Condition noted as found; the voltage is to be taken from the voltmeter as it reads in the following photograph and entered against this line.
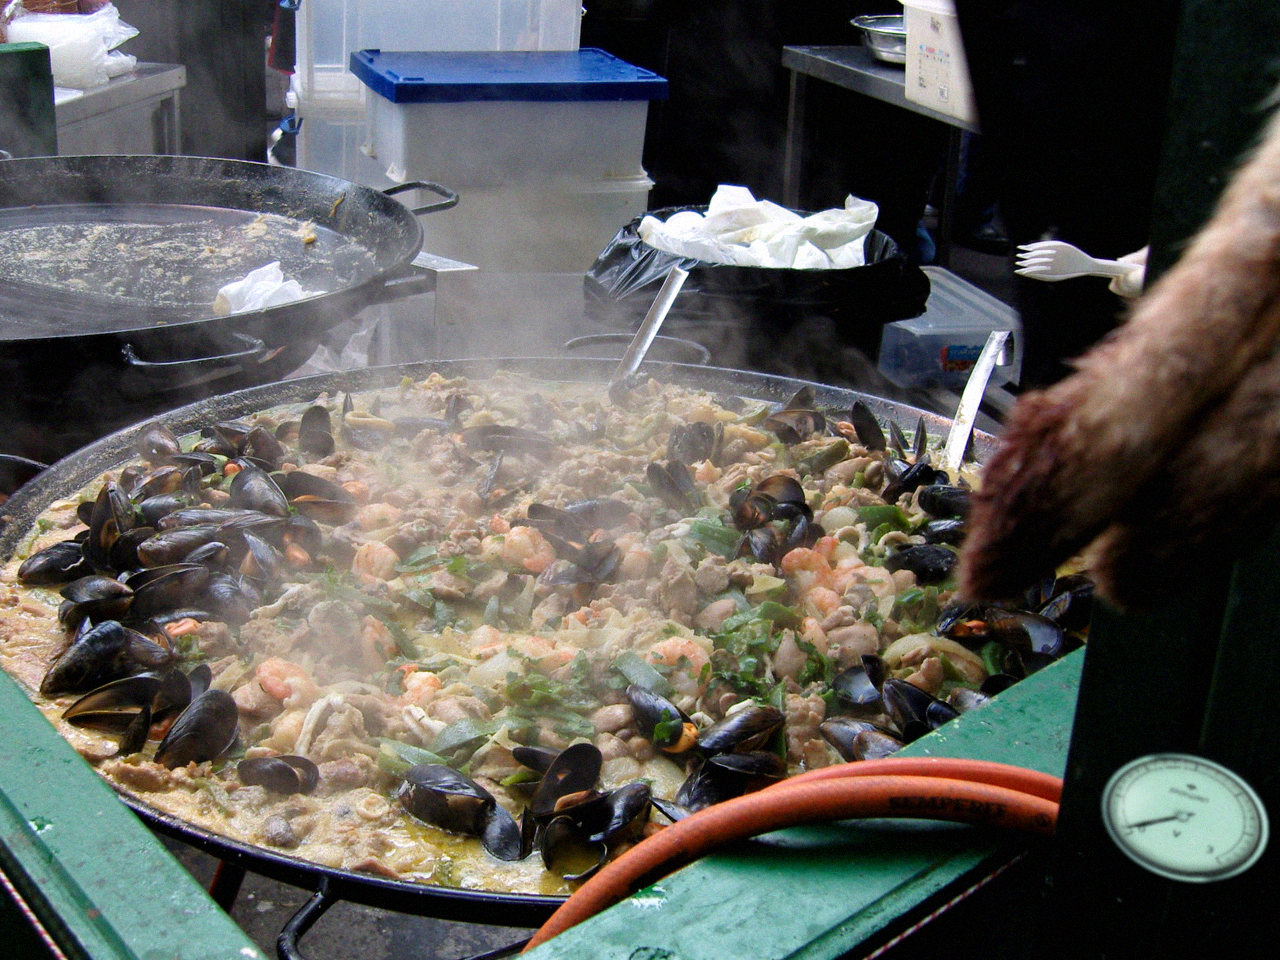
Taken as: 0.1 V
